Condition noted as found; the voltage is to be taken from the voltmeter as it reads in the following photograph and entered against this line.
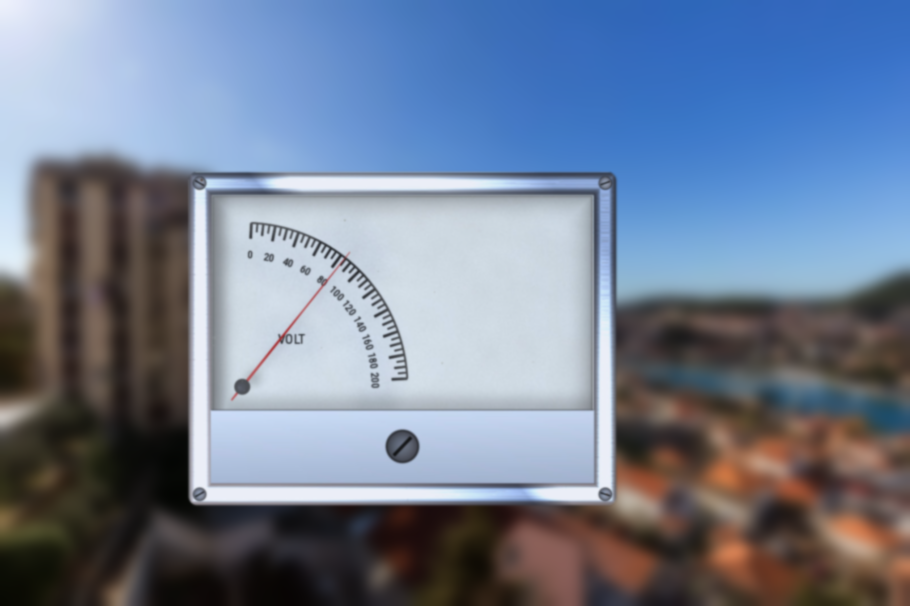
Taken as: 85 V
